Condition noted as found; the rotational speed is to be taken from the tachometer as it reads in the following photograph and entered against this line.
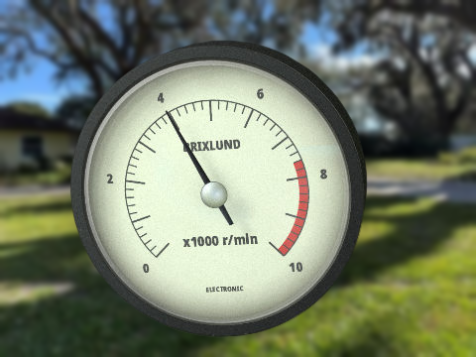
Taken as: 4000 rpm
